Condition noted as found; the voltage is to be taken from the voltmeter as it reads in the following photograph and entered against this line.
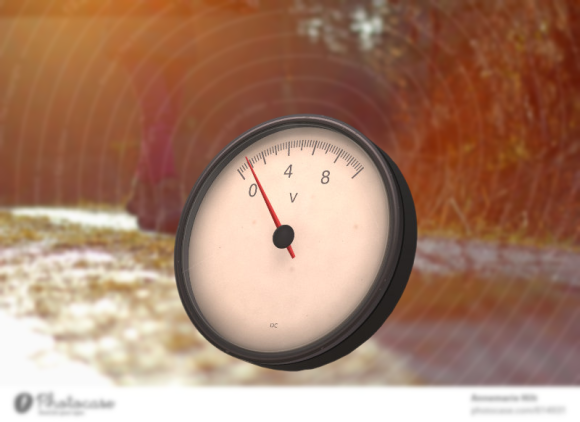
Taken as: 1 V
